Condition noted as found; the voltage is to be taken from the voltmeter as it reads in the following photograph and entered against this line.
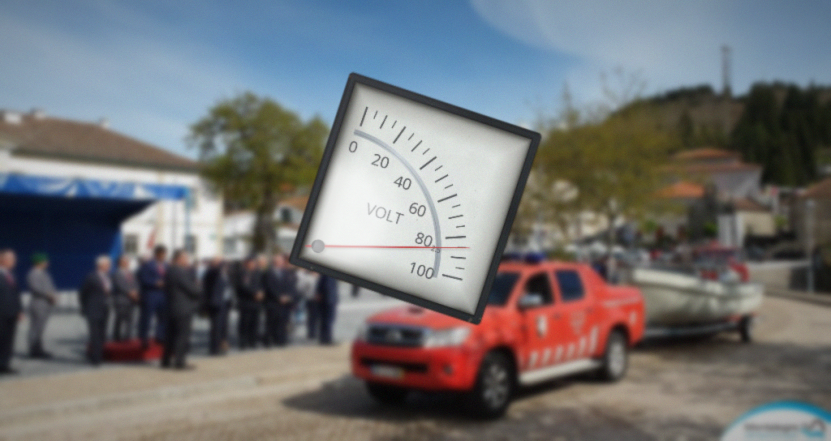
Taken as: 85 V
